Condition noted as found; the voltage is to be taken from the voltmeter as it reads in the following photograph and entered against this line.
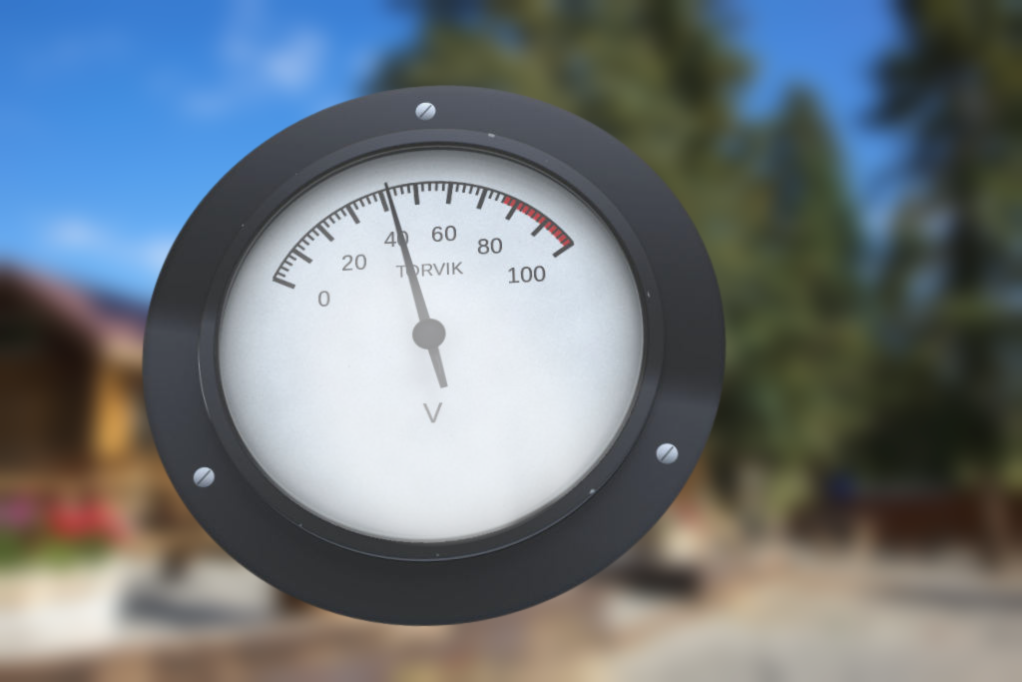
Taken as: 42 V
